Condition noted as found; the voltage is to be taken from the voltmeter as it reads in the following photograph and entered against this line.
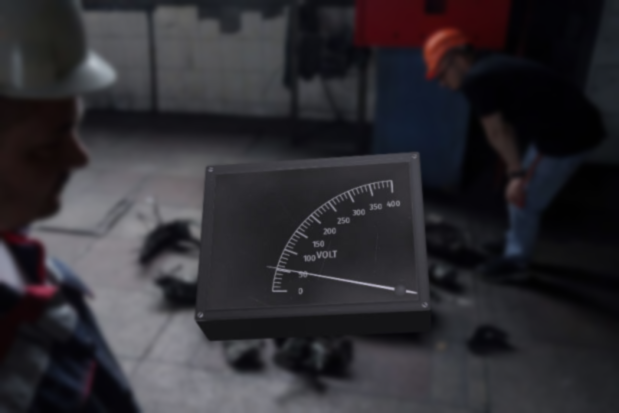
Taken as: 50 V
